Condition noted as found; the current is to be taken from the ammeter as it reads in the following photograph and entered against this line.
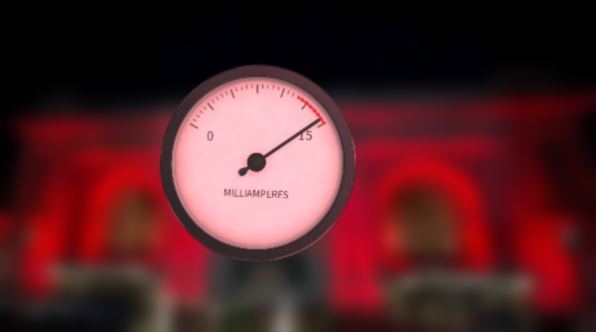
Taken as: 14.5 mA
